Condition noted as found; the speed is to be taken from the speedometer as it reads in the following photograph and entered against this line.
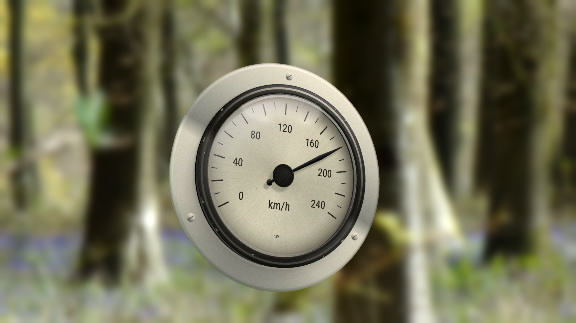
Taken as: 180 km/h
